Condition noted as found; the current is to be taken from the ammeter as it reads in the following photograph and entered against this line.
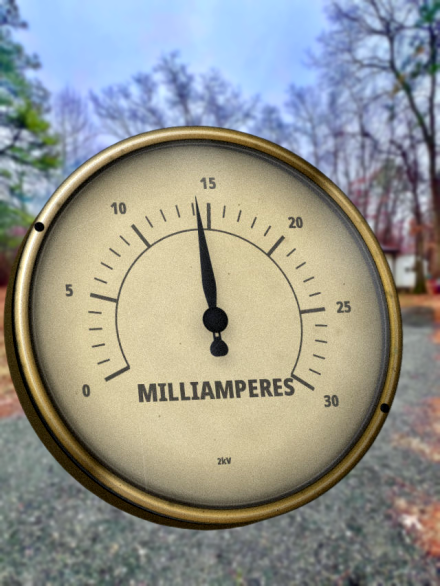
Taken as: 14 mA
